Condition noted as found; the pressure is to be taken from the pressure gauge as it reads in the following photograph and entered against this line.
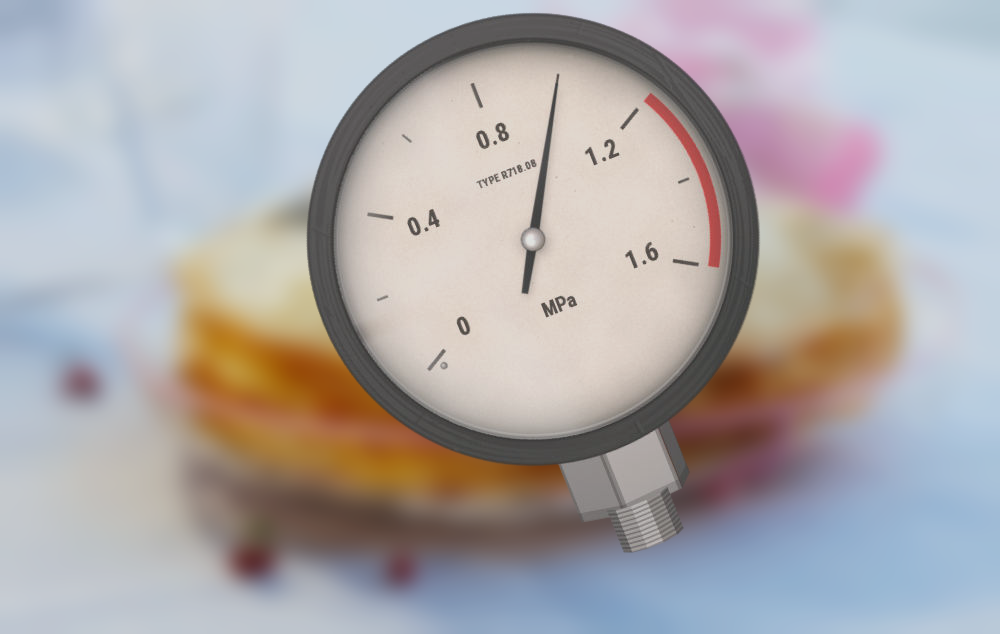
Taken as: 1 MPa
